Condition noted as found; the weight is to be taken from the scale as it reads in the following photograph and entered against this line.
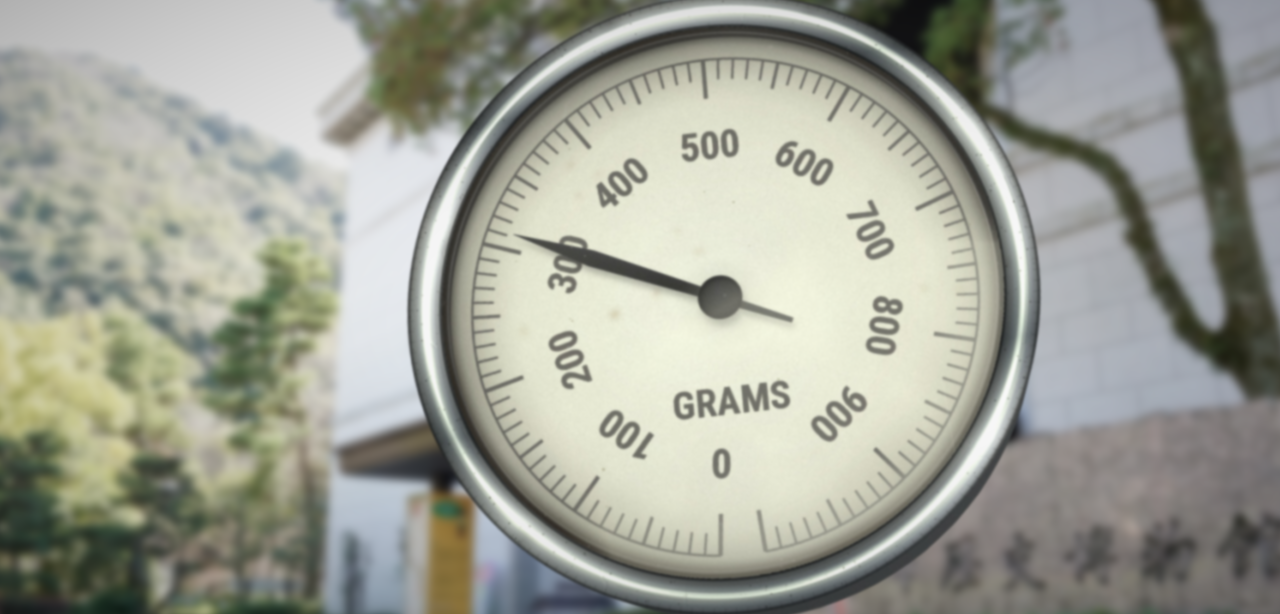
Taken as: 310 g
